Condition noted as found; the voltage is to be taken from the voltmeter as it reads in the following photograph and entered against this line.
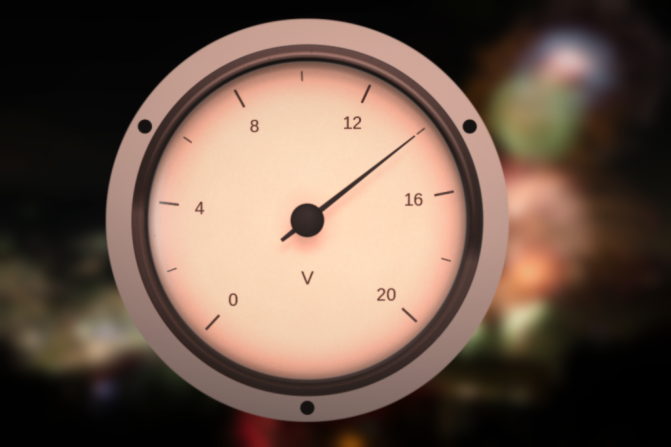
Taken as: 14 V
